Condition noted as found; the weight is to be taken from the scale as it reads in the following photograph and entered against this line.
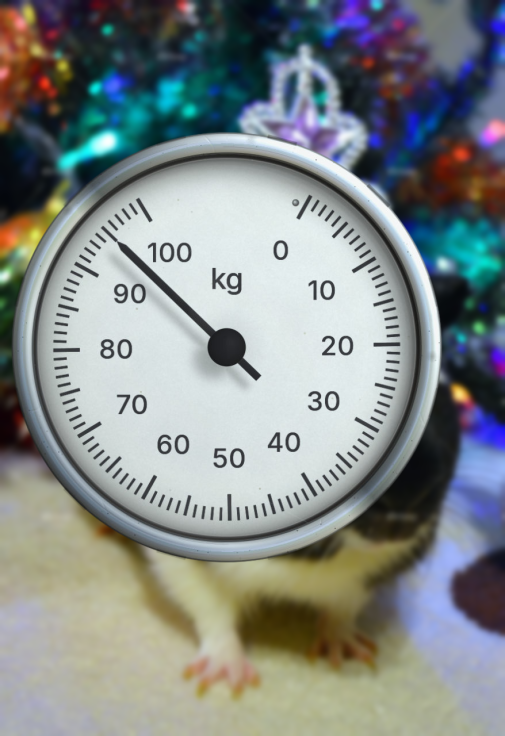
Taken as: 95 kg
